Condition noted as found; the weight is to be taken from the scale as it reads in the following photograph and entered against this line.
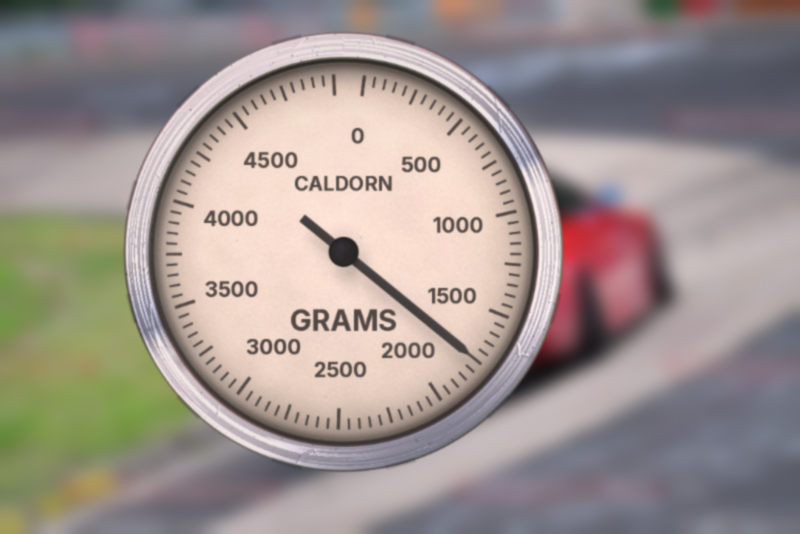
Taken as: 1750 g
